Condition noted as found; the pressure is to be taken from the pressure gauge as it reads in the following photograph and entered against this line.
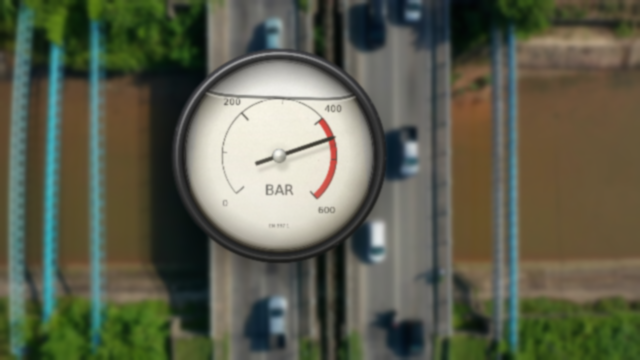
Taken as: 450 bar
